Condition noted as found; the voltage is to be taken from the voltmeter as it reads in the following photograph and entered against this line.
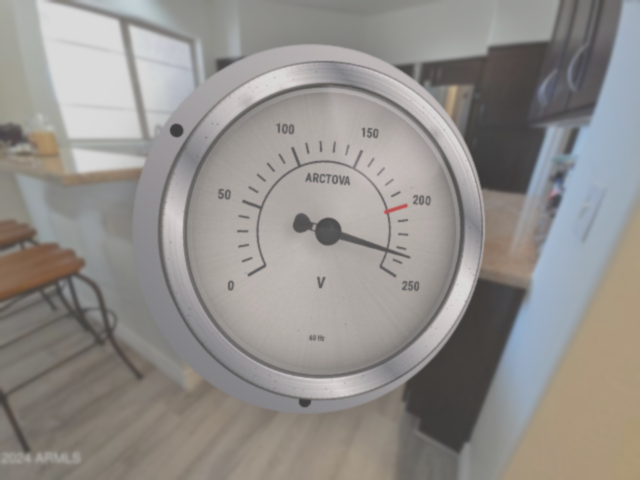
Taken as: 235 V
